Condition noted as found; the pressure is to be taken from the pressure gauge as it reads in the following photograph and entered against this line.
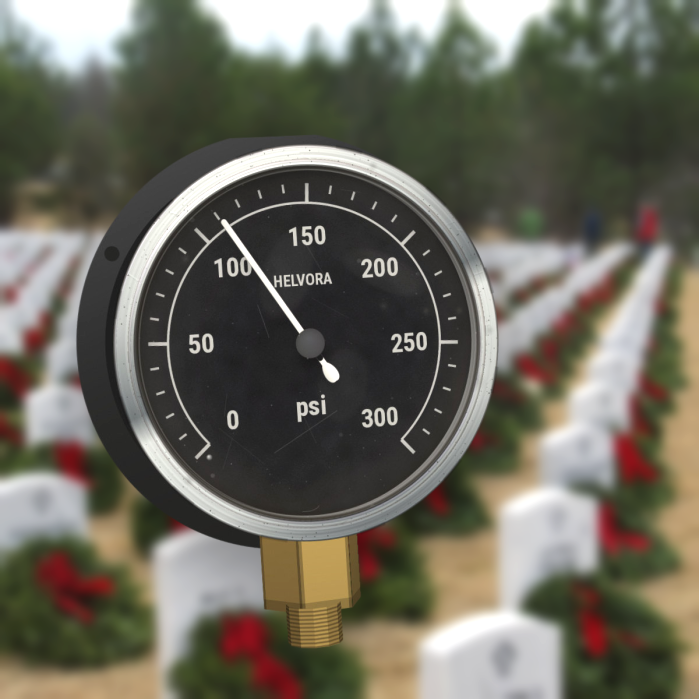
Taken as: 110 psi
